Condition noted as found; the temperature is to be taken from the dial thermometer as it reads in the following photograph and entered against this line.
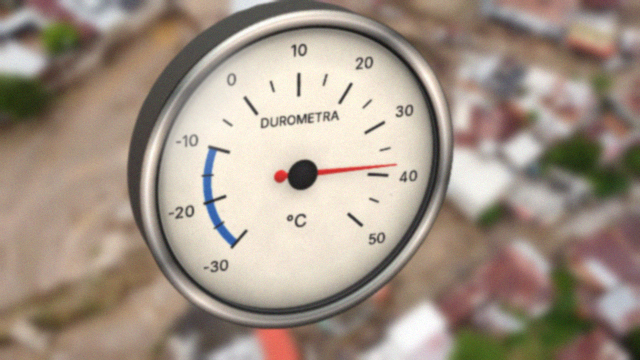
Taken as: 37.5 °C
